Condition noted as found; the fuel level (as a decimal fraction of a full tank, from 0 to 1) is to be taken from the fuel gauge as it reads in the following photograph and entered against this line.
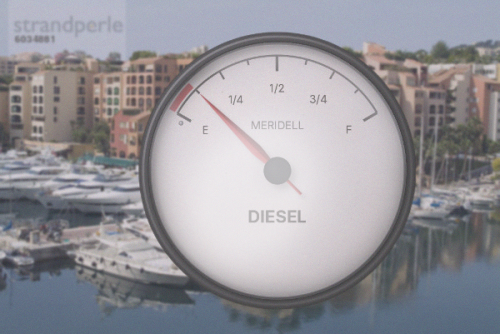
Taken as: 0.125
